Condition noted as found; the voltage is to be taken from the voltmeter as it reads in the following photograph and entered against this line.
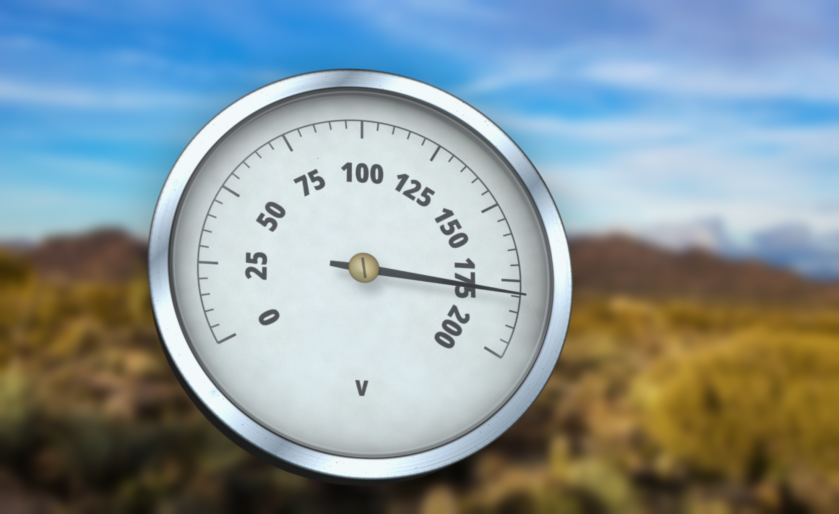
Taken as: 180 V
